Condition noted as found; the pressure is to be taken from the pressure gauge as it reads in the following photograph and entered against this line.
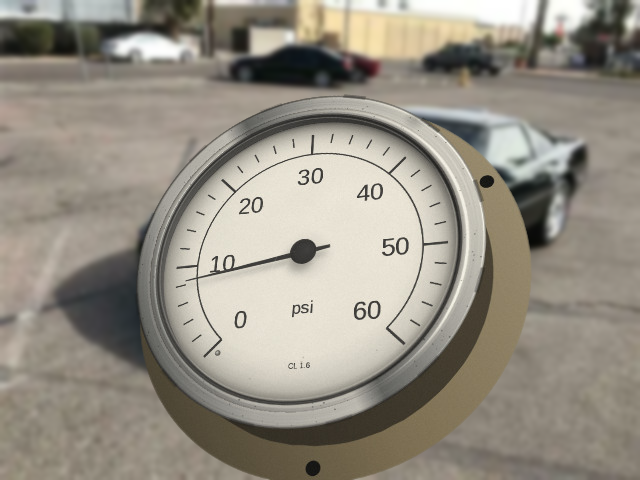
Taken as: 8 psi
